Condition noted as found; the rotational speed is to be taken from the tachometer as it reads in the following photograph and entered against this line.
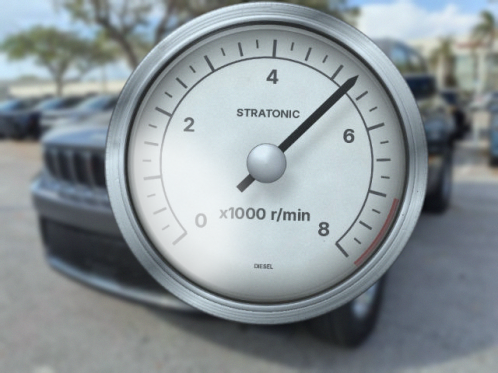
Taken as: 5250 rpm
